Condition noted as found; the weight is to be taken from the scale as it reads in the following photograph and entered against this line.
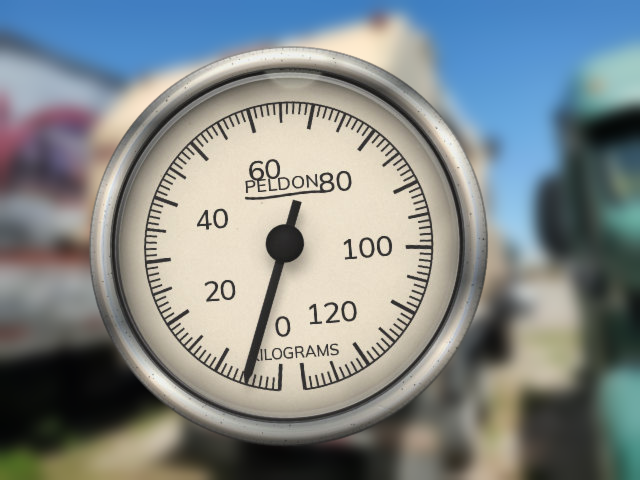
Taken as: 5 kg
